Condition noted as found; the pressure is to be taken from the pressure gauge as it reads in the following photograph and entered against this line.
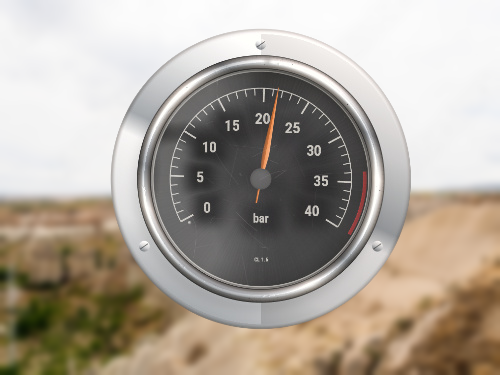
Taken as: 21.5 bar
